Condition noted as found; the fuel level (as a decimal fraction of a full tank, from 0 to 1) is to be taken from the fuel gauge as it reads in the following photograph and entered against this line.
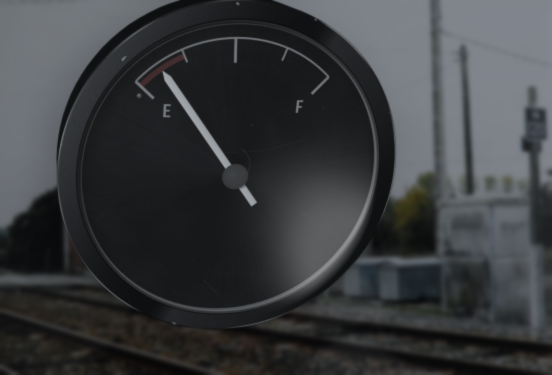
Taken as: 0.125
